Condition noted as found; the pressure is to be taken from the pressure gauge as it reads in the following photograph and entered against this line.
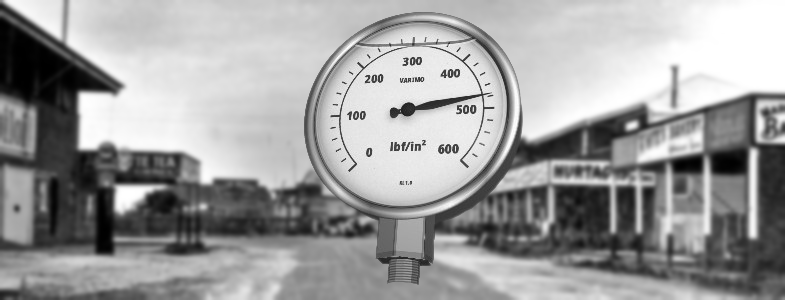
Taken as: 480 psi
